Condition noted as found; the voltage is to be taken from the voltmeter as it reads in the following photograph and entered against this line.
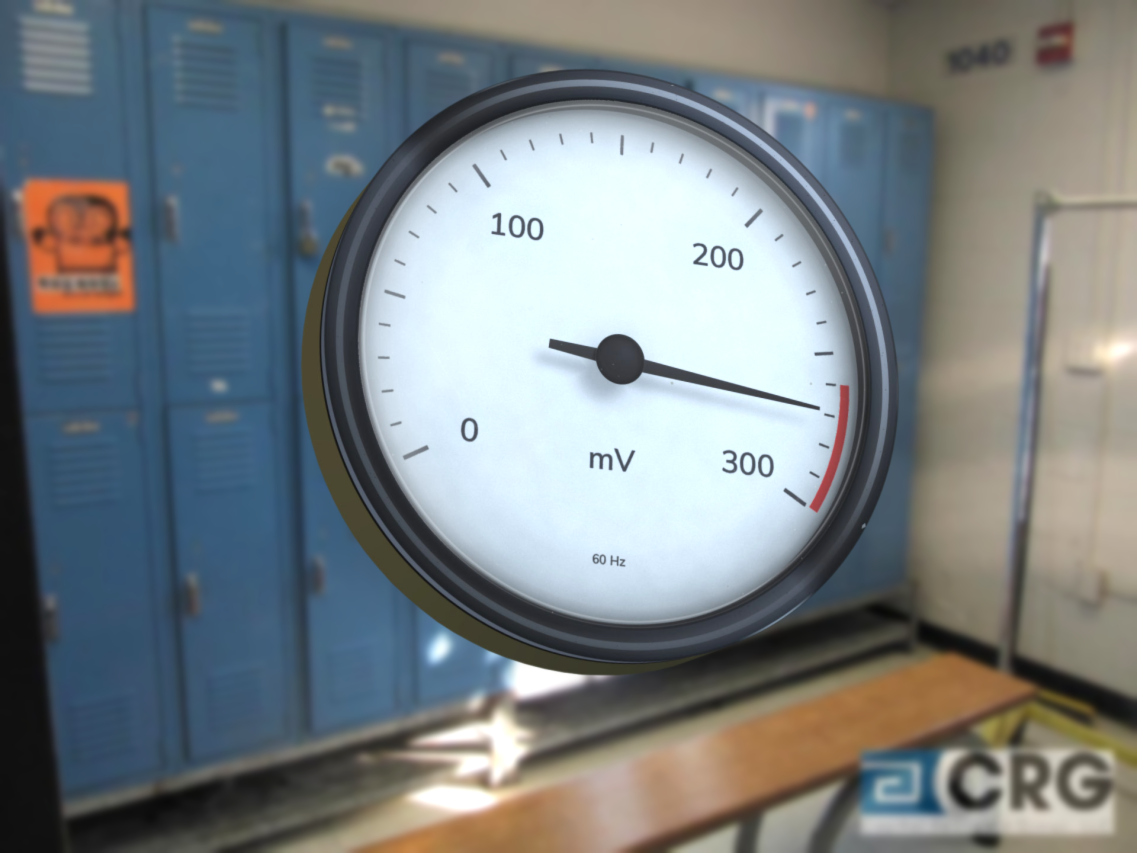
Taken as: 270 mV
